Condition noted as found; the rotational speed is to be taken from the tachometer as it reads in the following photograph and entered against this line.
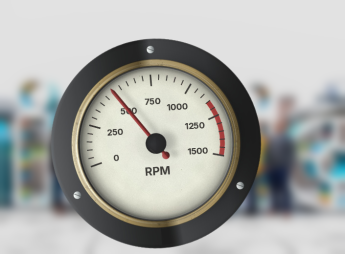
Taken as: 500 rpm
